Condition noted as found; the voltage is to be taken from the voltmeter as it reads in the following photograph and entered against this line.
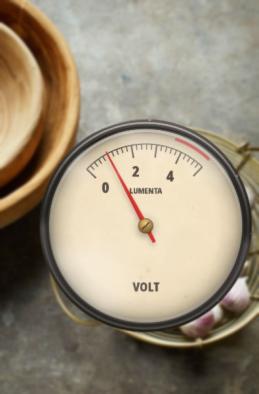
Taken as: 1 V
